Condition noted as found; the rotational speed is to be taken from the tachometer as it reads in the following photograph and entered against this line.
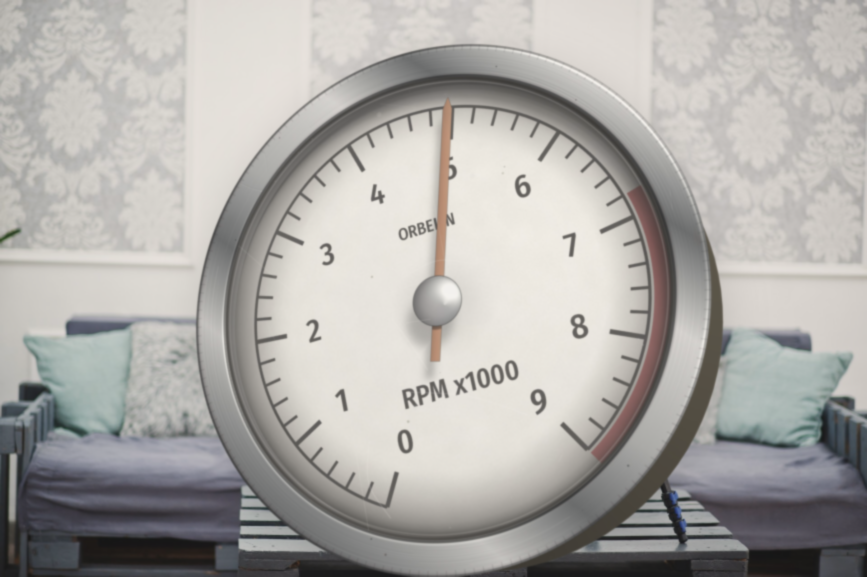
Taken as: 5000 rpm
